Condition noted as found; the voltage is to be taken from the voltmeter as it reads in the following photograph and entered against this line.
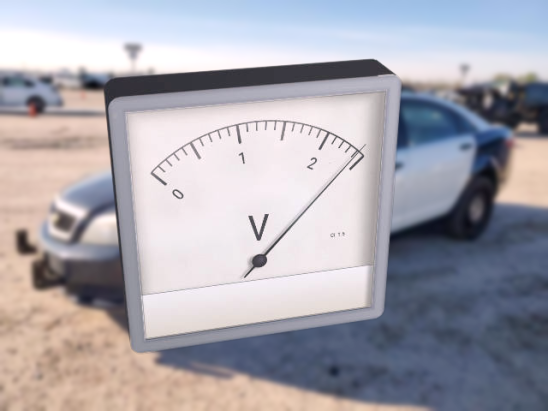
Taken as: 2.4 V
